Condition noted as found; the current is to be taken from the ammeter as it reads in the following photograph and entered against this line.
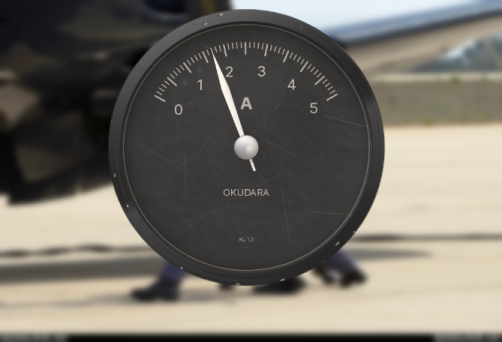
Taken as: 1.7 A
